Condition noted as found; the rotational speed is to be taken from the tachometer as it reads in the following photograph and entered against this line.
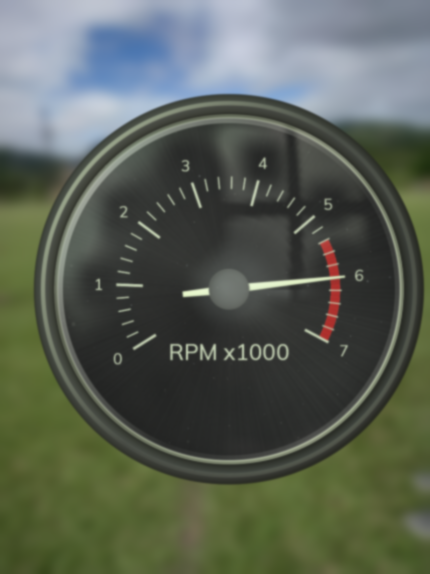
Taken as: 6000 rpm
